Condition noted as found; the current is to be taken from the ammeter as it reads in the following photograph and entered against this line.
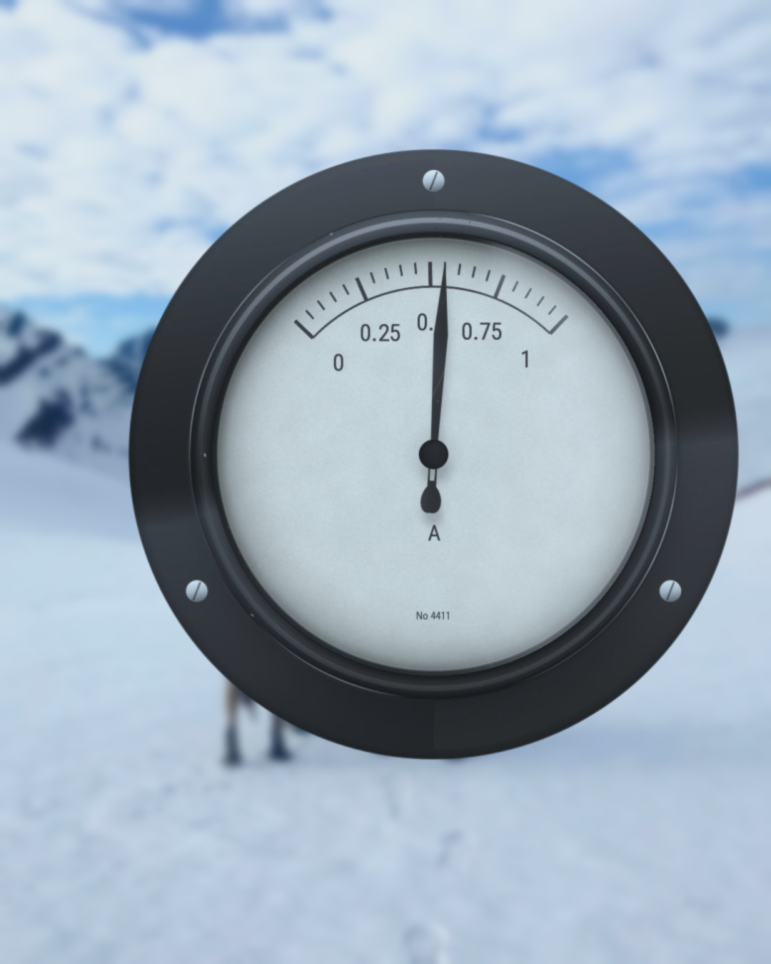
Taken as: 0.55 A
